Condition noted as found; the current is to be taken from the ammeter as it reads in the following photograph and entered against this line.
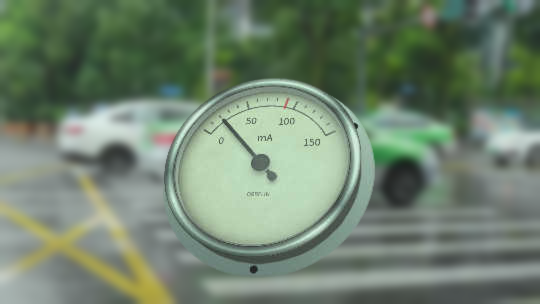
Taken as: 20 mA
